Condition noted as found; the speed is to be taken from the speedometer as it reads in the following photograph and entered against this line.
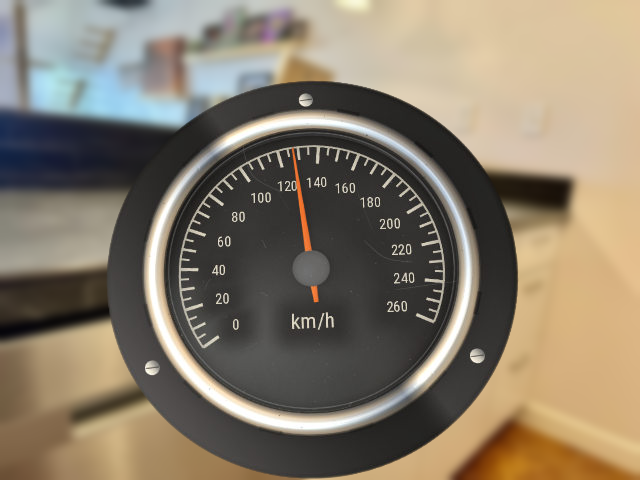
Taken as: 127.5 km/h
